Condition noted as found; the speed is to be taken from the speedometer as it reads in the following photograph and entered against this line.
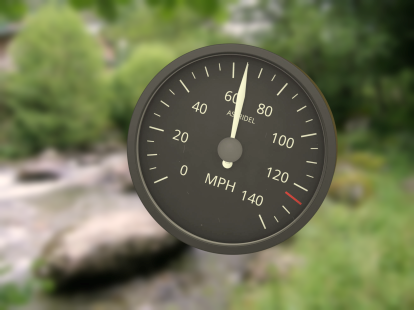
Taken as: 65 mph
